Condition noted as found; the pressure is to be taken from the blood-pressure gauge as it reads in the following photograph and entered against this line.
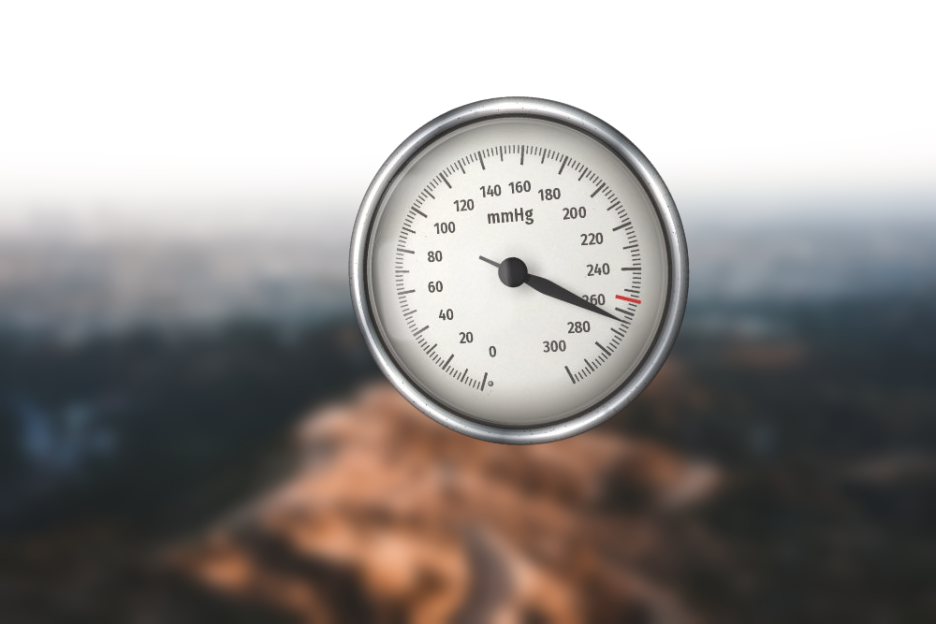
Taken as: 264 mmHg
